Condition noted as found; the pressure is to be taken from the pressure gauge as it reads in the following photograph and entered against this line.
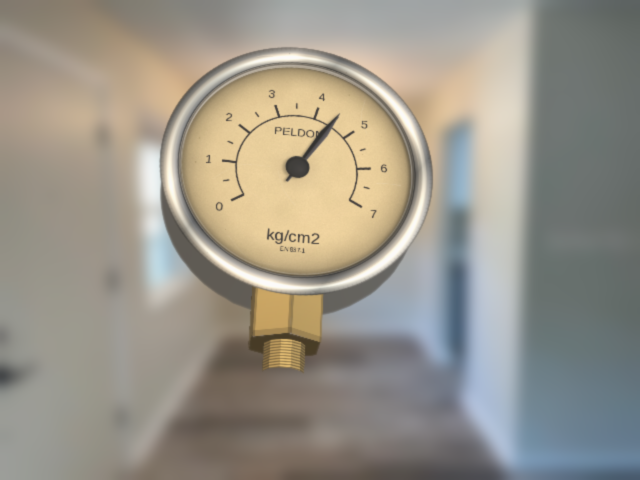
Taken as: 4.5 kg/cm²
